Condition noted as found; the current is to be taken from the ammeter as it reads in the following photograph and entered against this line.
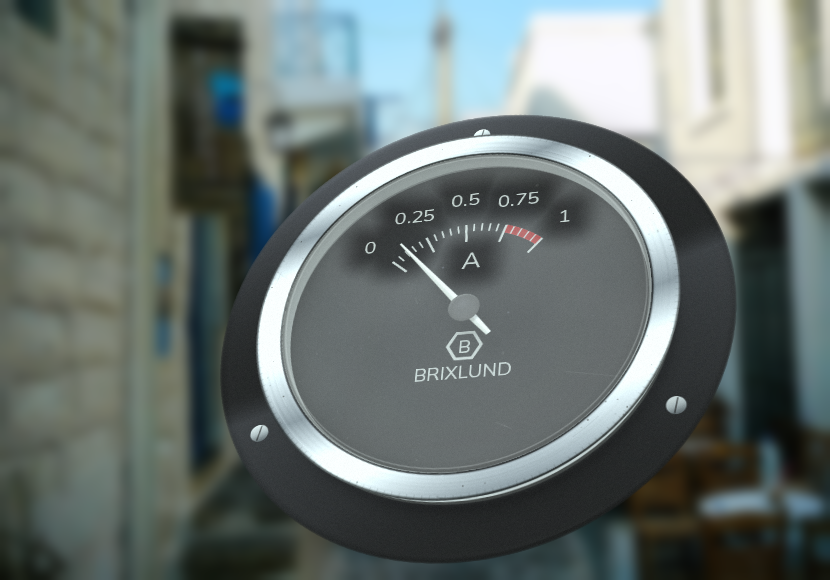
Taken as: 0.1 A
